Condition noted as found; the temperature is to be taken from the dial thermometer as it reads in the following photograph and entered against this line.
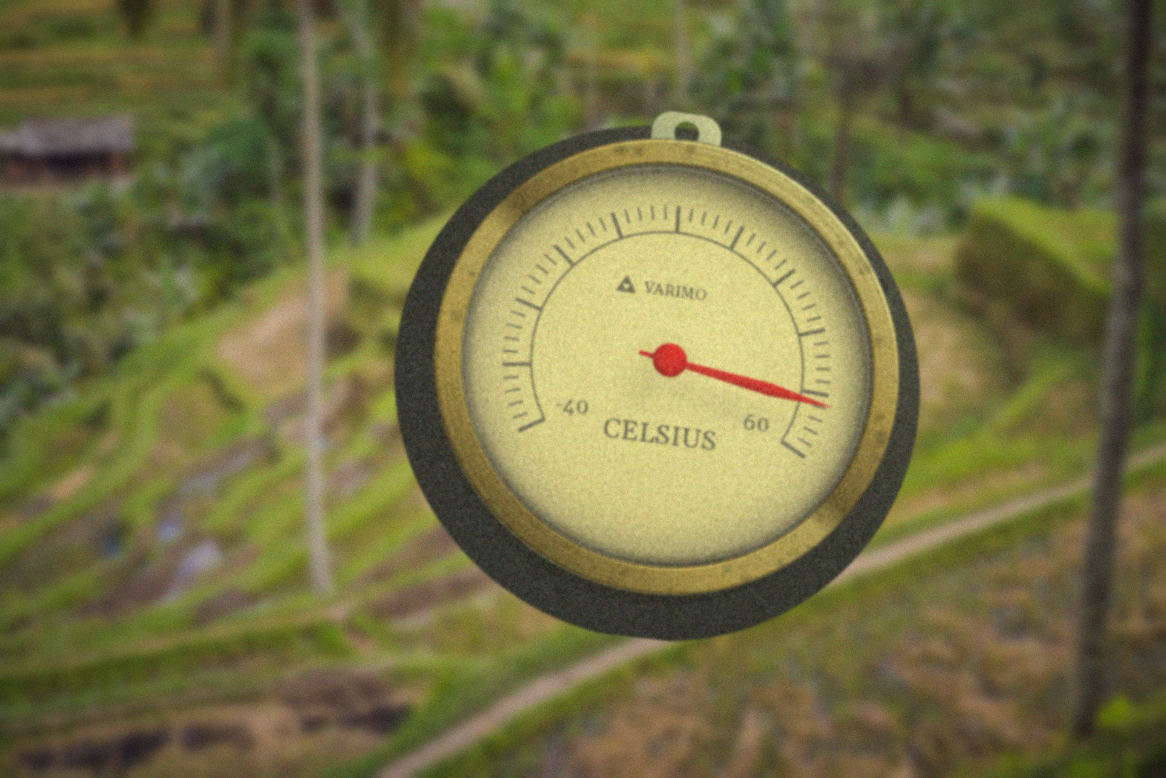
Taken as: 52 °C
